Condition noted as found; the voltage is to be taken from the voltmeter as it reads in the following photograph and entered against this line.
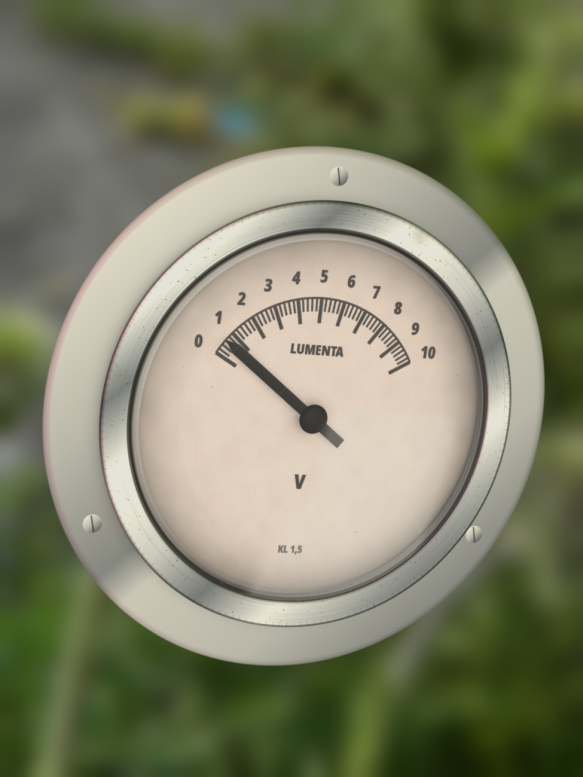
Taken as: 0.6 V
